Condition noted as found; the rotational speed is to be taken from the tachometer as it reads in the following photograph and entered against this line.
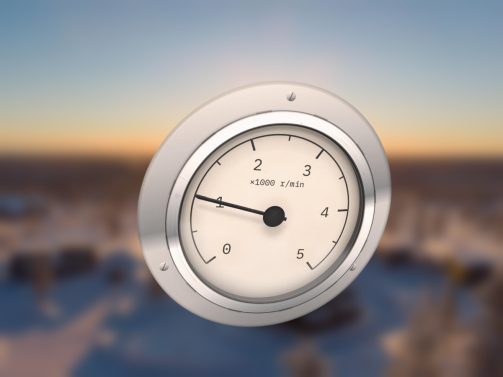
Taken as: 1000 rpm
